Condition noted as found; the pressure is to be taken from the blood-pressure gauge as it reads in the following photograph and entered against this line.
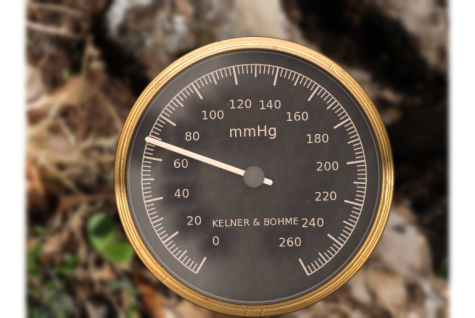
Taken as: 68 mmHg
